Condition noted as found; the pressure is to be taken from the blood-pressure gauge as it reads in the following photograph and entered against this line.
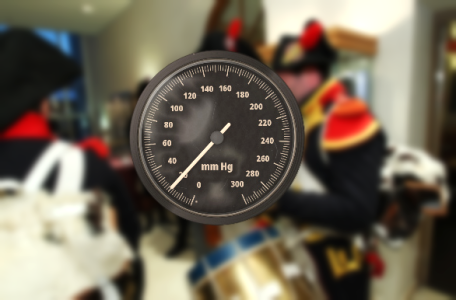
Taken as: 20 mmHg
